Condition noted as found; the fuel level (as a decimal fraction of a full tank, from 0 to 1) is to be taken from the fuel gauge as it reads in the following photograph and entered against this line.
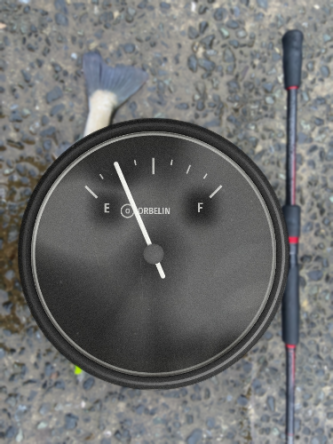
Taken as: 0.25
